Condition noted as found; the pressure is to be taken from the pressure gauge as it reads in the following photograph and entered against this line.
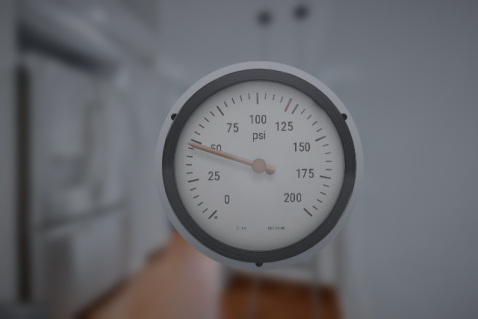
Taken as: 47.5 psi
